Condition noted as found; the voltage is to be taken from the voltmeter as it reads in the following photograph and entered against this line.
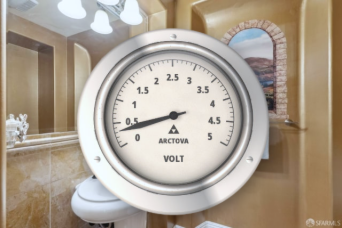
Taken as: 0.3 V
